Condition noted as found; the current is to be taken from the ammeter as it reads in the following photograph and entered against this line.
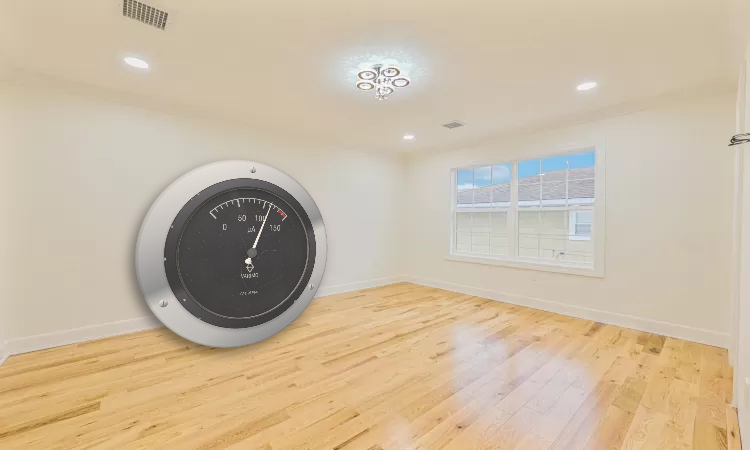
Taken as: 110 µA
